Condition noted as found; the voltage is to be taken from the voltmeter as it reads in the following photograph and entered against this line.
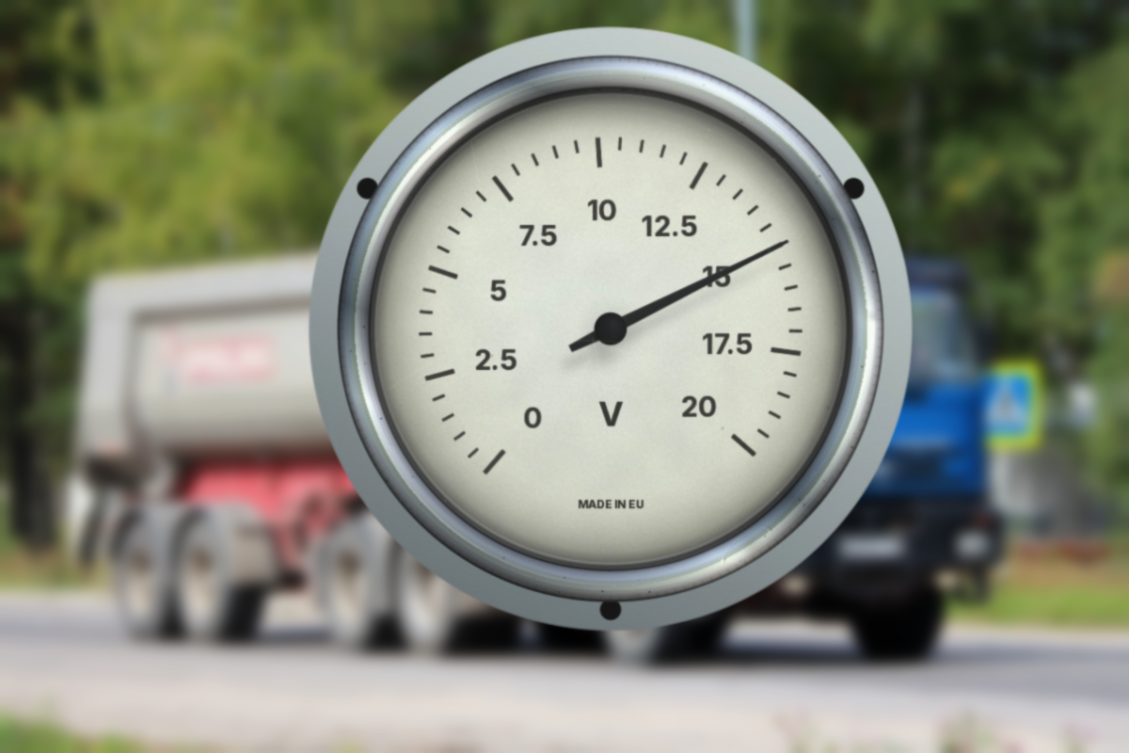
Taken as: 15 V
